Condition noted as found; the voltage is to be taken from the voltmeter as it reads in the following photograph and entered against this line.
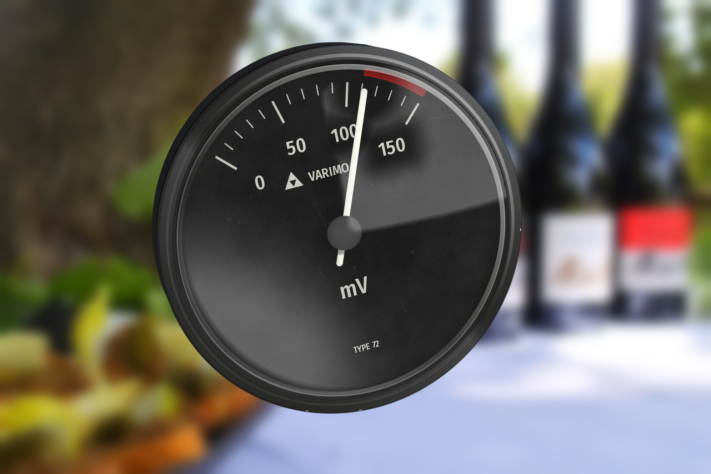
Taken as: 110 mV
